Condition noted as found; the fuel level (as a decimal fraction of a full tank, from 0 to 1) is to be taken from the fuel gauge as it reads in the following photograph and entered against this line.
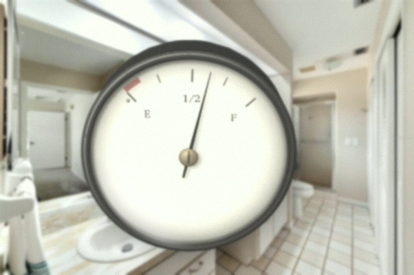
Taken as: 0.625
